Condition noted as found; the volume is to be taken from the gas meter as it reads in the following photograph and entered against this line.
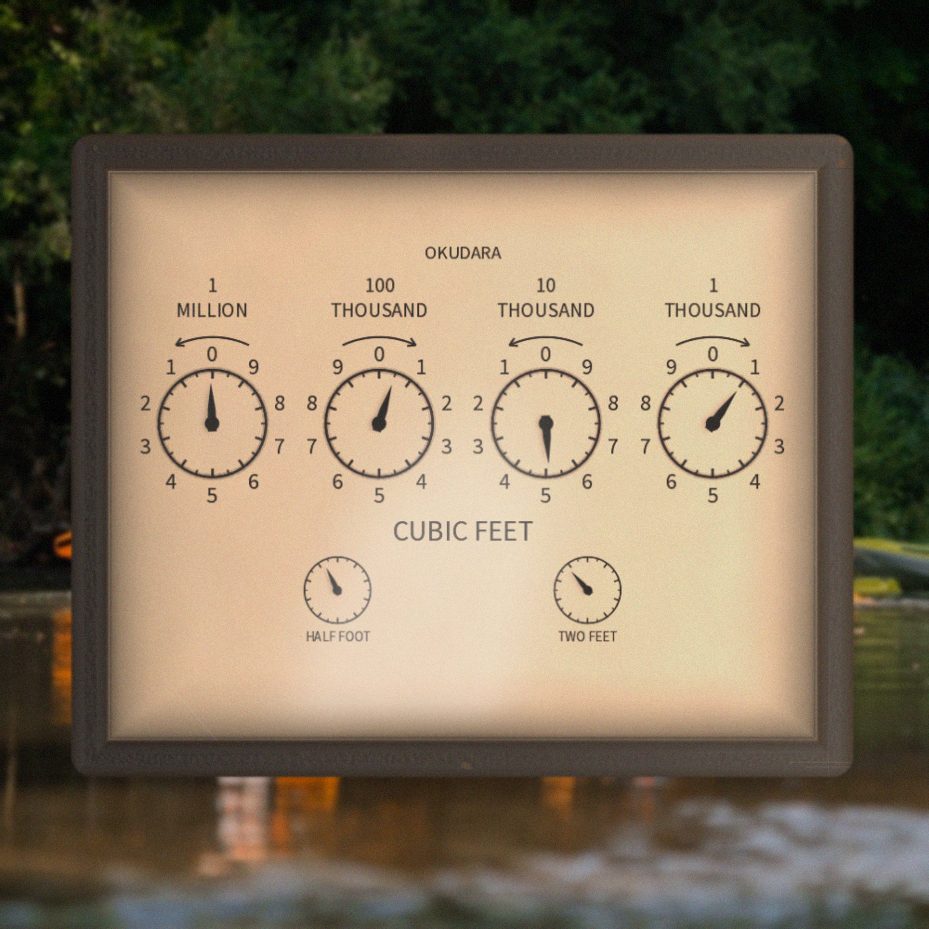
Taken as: 5100 ft³
